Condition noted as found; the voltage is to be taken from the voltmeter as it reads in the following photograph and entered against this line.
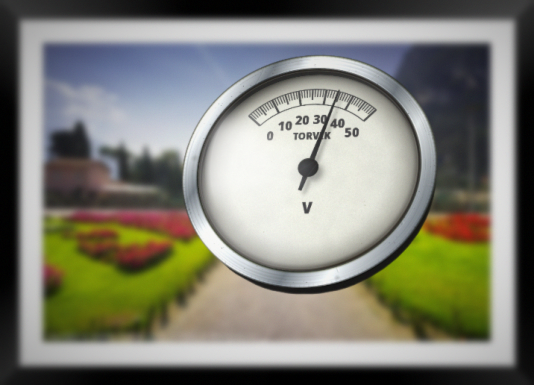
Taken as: 35 V
